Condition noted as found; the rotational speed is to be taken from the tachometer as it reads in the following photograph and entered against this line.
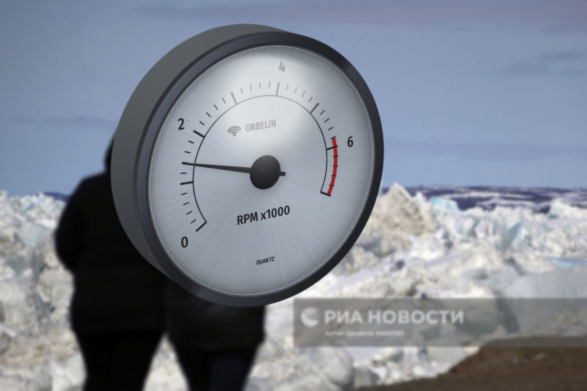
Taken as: 1400 rpm
